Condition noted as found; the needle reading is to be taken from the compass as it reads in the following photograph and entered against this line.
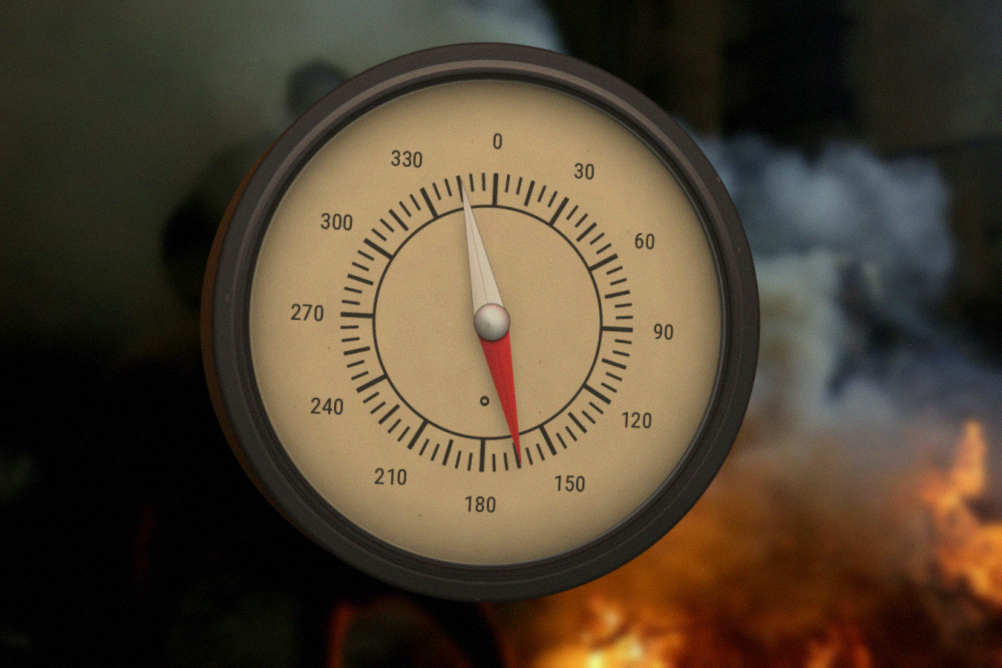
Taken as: 165 °
